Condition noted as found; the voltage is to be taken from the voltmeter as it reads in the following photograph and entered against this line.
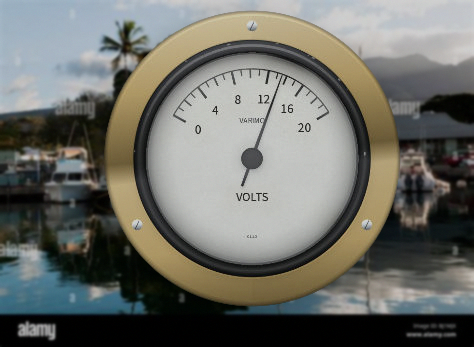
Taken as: 13.5 V
